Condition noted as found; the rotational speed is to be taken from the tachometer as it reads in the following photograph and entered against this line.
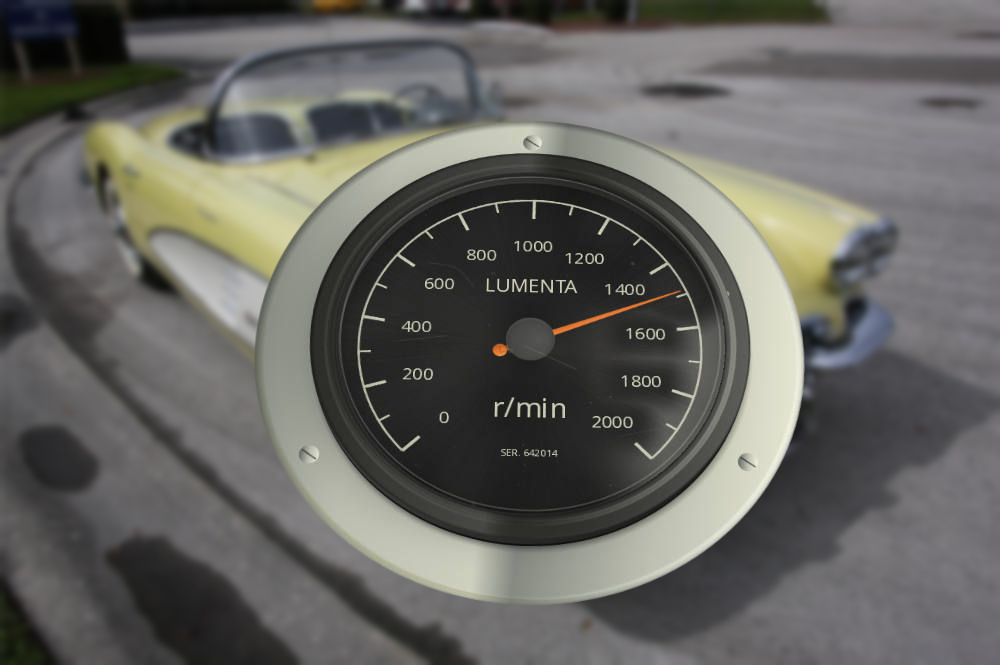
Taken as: 1500 rpm
